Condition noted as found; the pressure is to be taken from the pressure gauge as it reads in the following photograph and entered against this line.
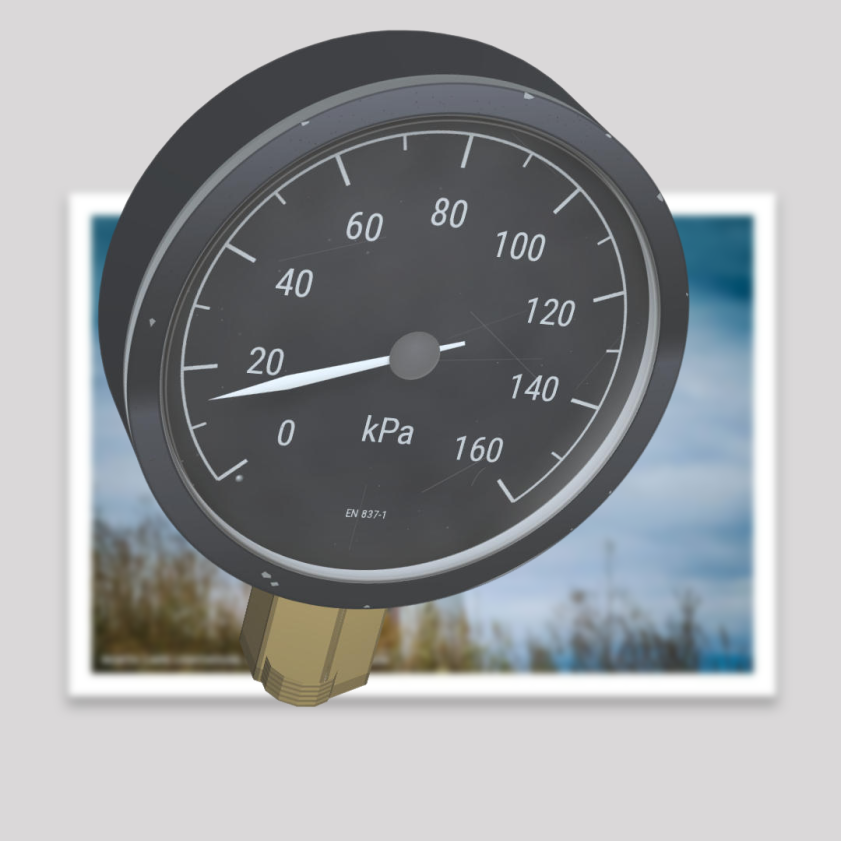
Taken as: 15 kPa
